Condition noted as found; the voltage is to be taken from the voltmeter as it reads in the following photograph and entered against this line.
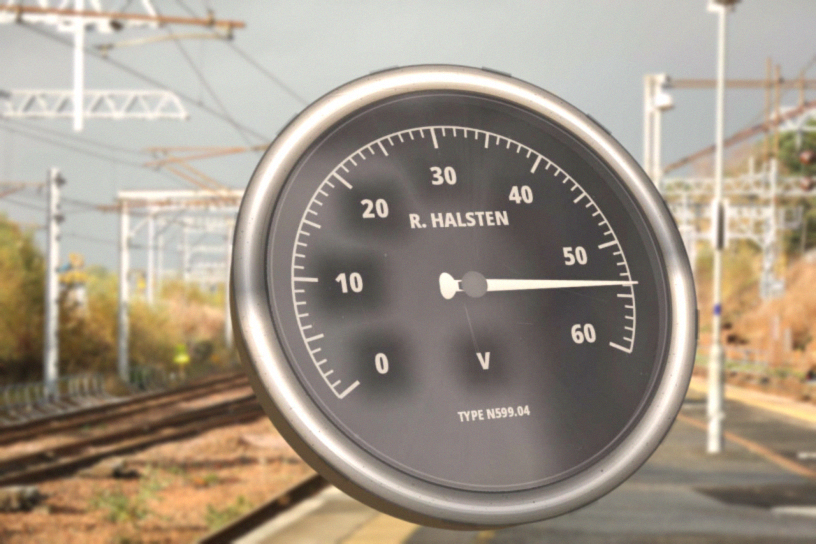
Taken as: 54 V
